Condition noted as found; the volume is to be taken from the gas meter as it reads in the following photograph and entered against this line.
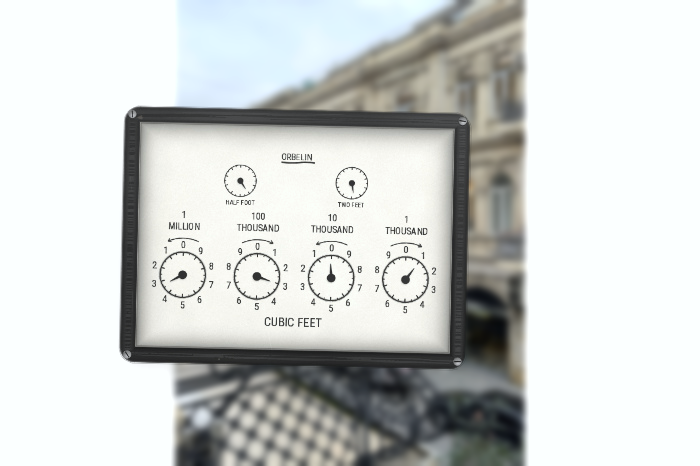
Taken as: 330100 ft³
